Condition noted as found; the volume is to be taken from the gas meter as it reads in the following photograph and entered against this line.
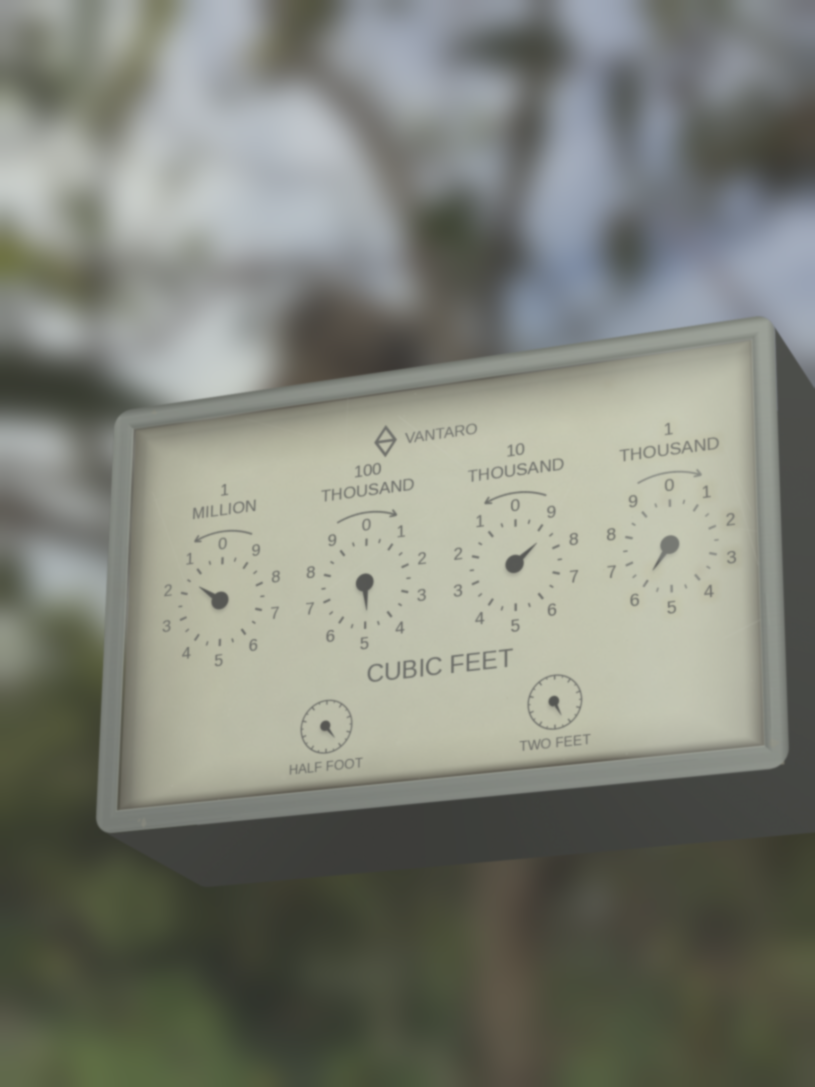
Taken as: 148600 ft³
